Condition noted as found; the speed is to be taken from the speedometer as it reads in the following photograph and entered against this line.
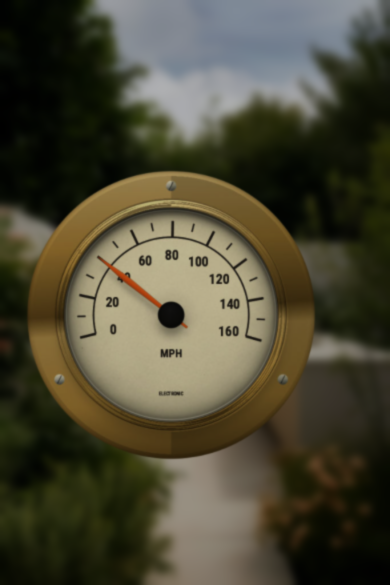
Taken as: 40 mph
